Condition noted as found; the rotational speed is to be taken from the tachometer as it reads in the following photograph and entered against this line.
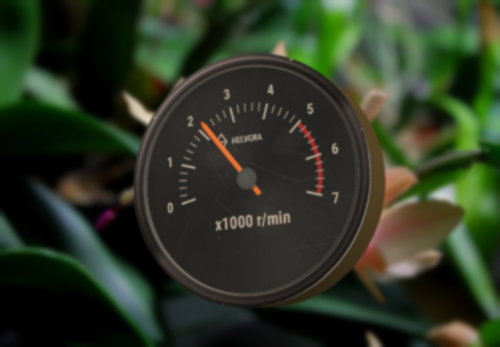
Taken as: 2200 rpm
